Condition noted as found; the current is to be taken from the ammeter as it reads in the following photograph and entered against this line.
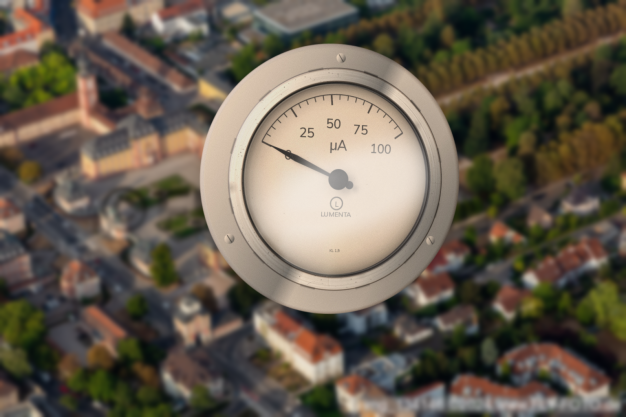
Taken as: 0 µA
